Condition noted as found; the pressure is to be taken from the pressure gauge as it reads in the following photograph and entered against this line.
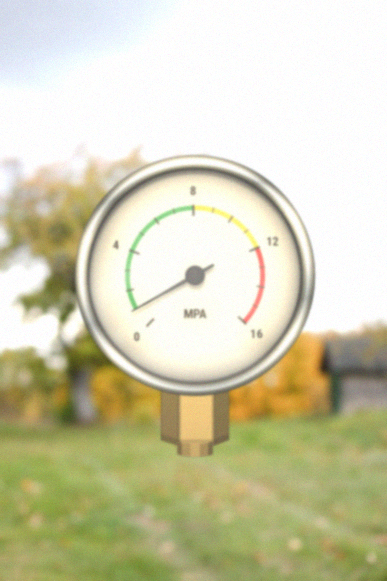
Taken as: 1 MPa
